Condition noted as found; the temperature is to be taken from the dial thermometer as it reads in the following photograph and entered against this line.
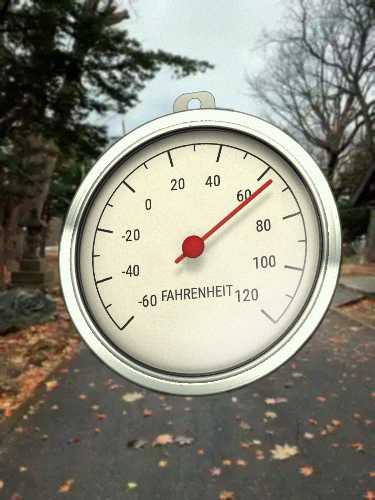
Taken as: 65 °F
